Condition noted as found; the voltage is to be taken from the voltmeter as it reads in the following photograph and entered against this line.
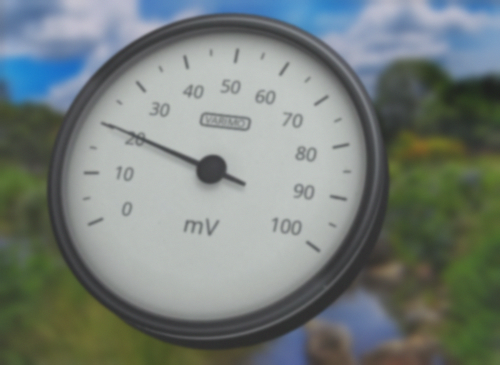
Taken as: 20 mV
